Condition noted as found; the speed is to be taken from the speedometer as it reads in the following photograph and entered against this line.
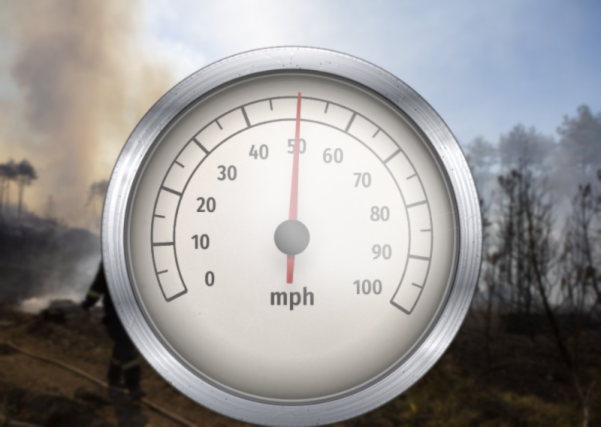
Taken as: 50 mph
